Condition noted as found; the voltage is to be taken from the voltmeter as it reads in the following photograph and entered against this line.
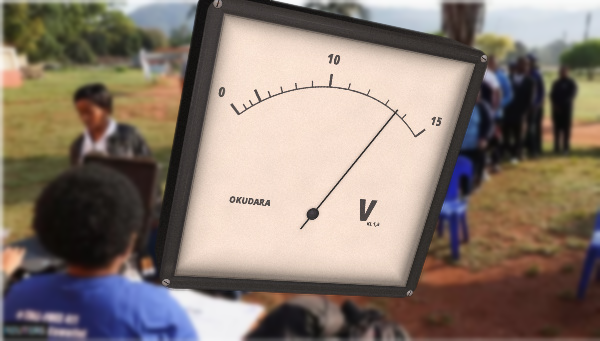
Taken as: 13.5 V
